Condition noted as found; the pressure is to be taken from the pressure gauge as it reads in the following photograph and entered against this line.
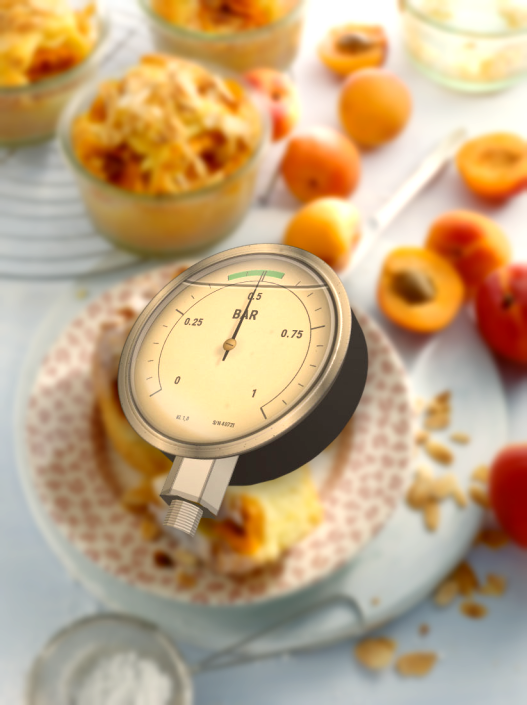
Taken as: 0.5 bar
